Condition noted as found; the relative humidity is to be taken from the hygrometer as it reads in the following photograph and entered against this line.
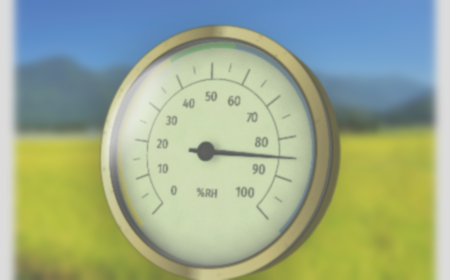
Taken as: 85 %
